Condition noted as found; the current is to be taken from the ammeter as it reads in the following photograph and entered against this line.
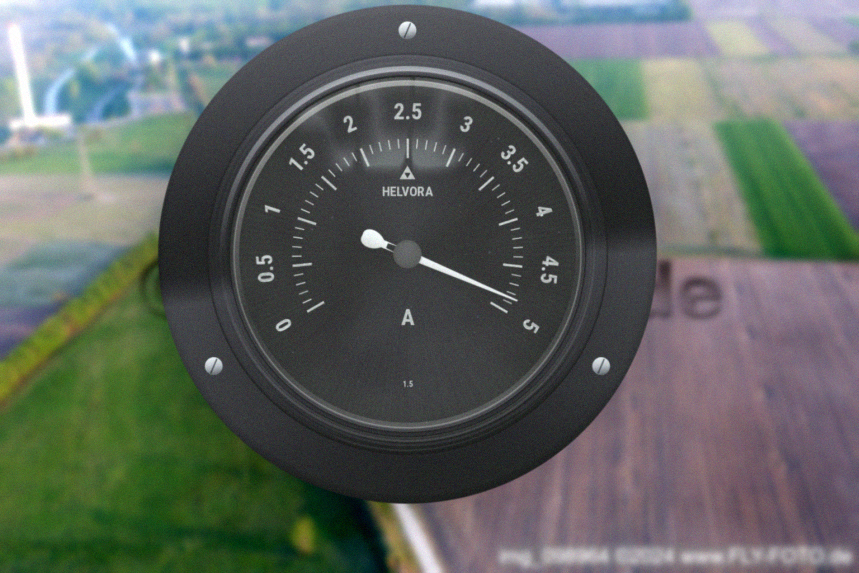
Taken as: 4.85 A
